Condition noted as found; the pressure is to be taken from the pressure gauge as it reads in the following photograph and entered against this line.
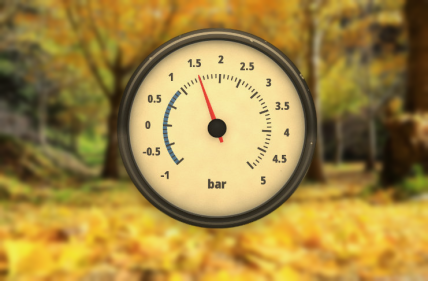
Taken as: 1.5 bar
